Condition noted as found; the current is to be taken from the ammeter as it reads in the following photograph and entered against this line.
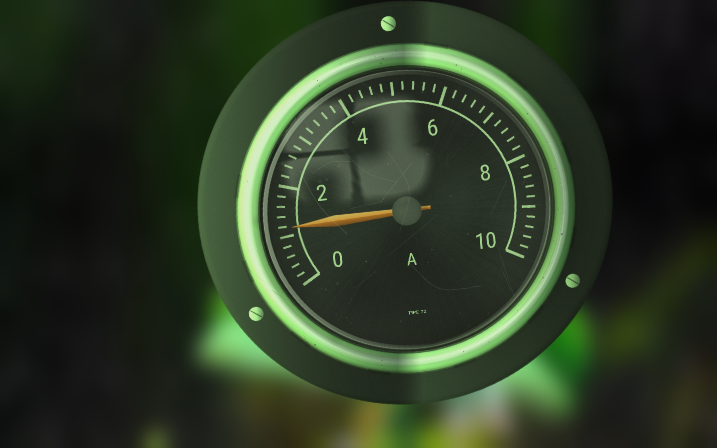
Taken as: 1.2 A
